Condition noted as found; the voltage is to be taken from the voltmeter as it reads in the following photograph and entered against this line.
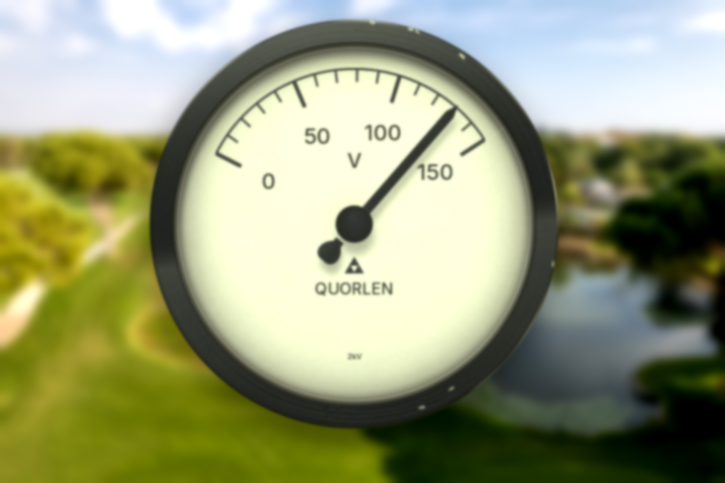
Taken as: 130 V
